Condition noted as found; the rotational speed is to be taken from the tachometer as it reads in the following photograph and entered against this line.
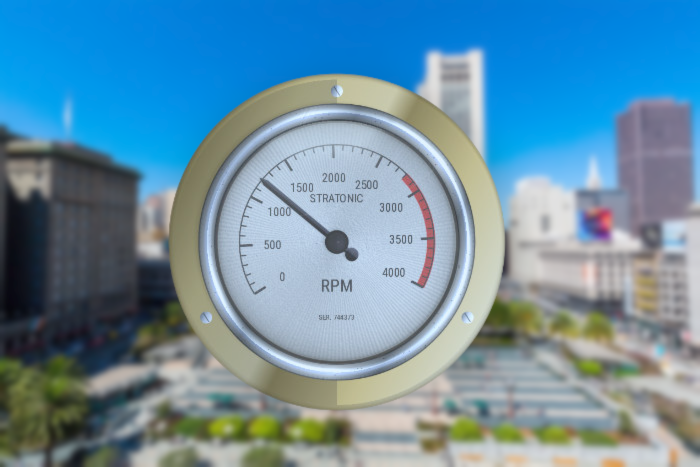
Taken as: 1200 rpm
